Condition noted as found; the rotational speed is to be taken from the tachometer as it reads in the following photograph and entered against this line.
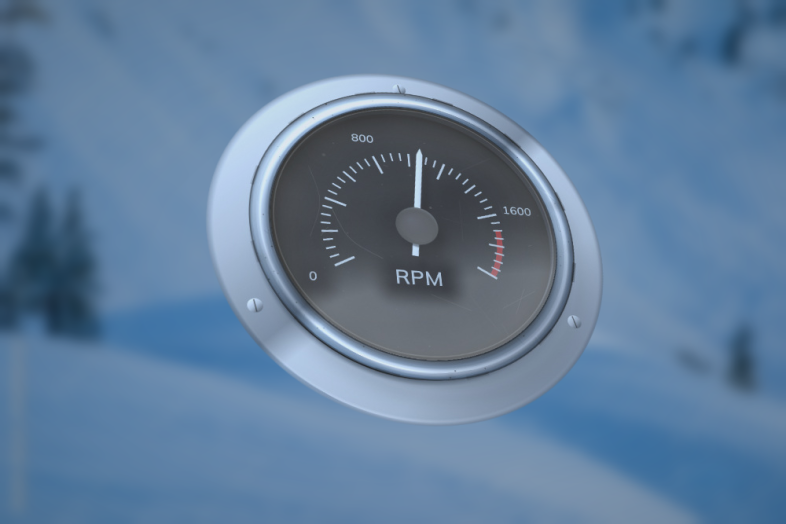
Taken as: 1050 rpm
